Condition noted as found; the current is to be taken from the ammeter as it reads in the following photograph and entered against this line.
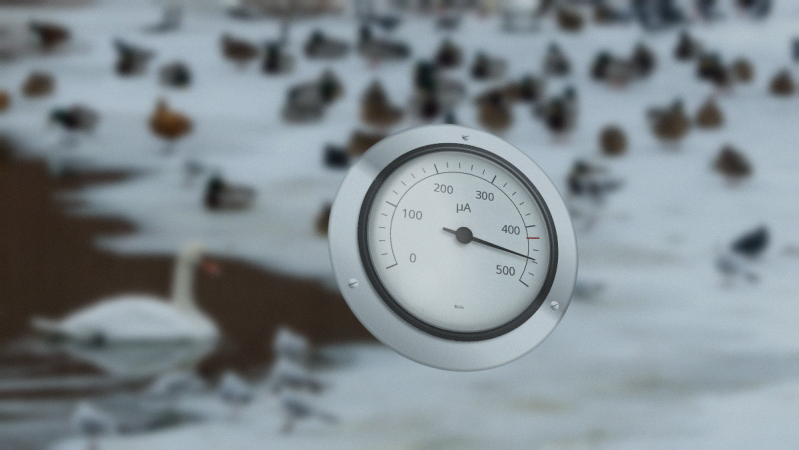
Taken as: 460 µA
